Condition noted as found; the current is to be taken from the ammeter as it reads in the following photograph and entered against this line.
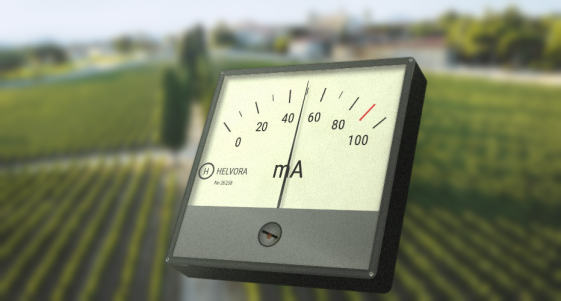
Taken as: 50 mA
